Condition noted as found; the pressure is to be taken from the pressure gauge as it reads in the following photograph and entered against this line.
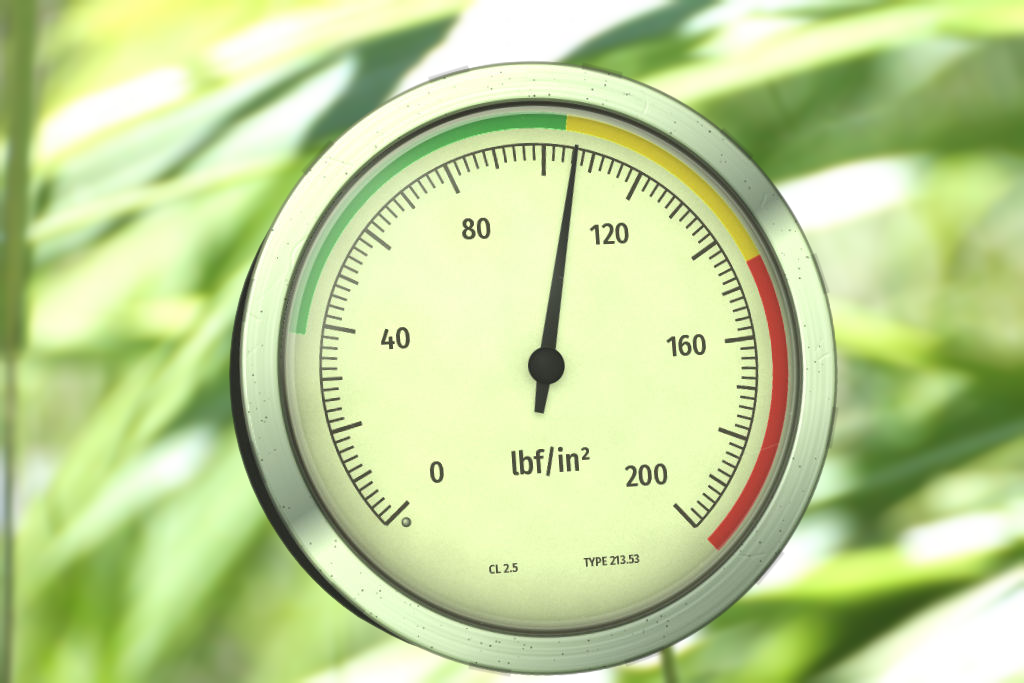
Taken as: 106 psi
